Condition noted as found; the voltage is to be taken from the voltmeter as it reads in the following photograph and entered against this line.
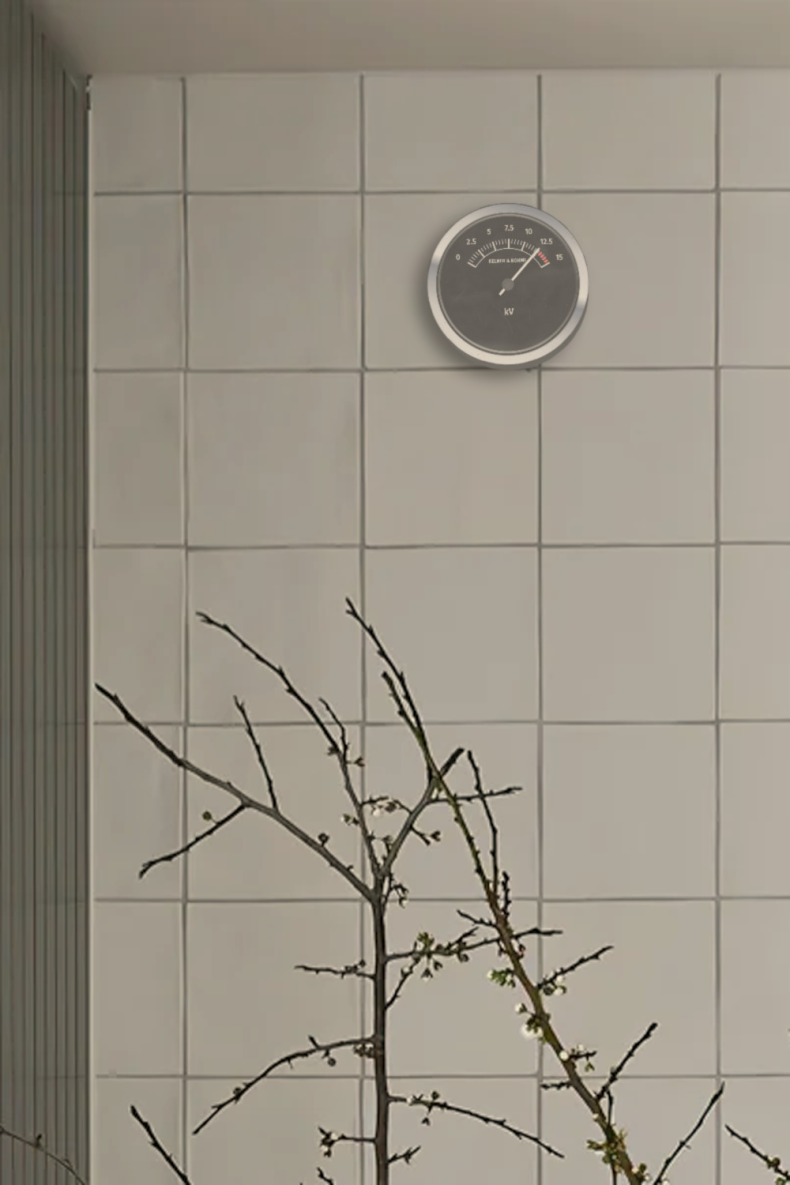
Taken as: 12.5 kV
